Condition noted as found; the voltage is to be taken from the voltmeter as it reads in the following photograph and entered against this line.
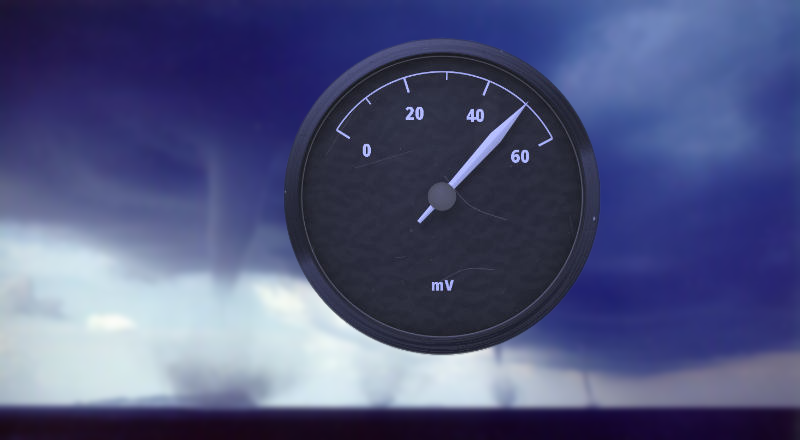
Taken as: 50 mV
